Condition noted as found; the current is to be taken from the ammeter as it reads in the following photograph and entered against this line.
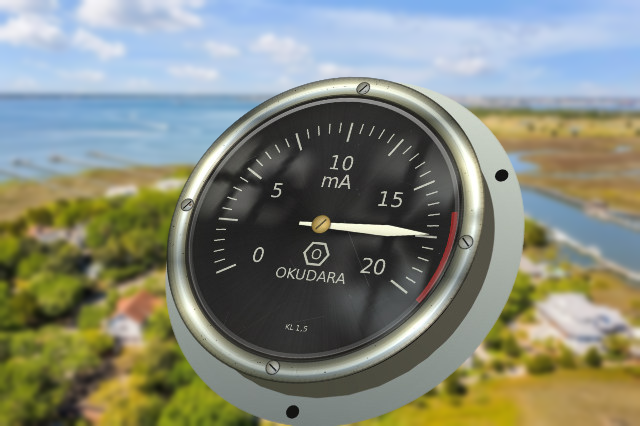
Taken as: 17.5 mA
